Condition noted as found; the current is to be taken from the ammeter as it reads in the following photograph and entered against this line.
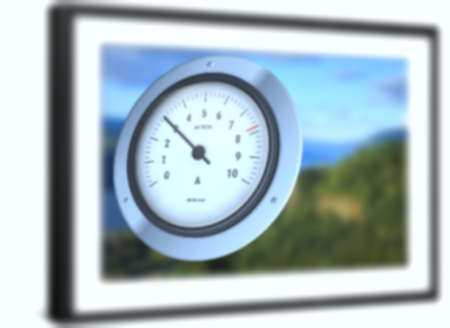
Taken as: 3 A
